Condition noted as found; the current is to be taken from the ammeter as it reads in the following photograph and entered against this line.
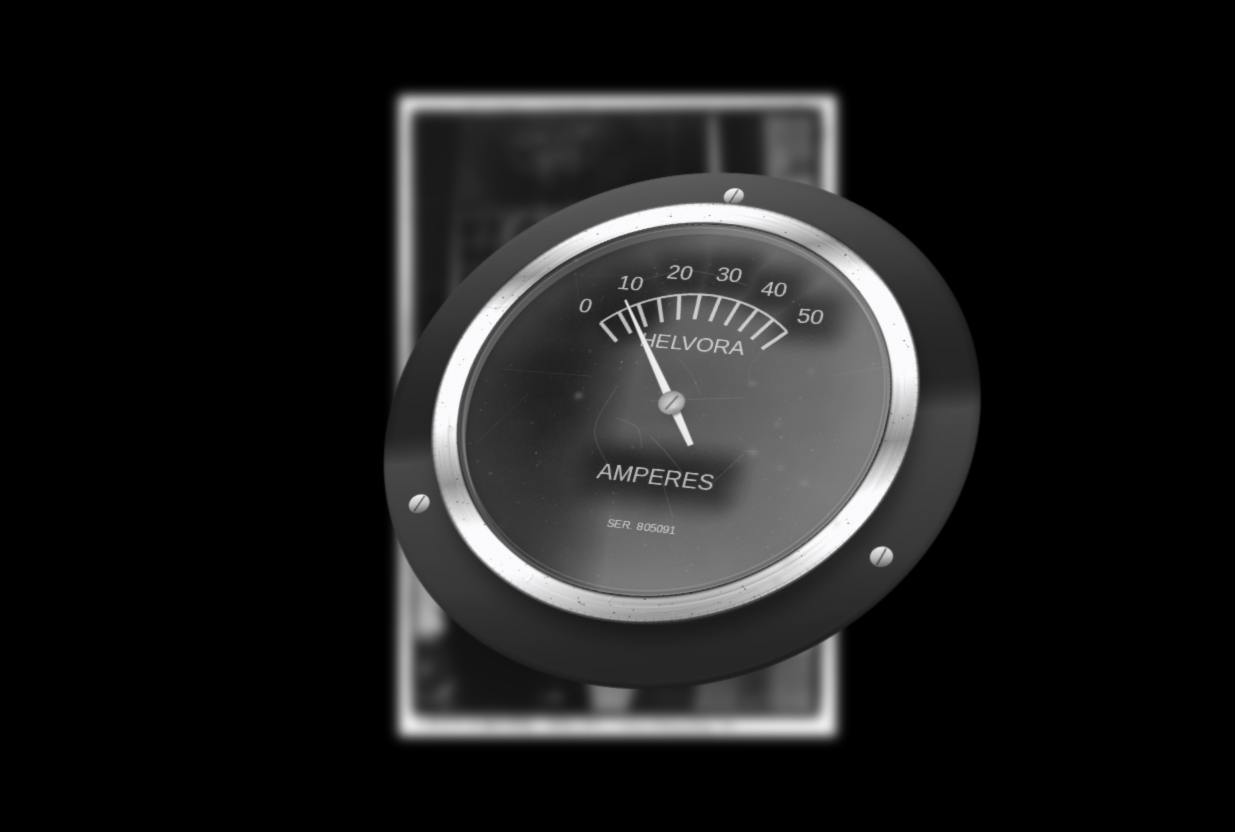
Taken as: 7.5 A
